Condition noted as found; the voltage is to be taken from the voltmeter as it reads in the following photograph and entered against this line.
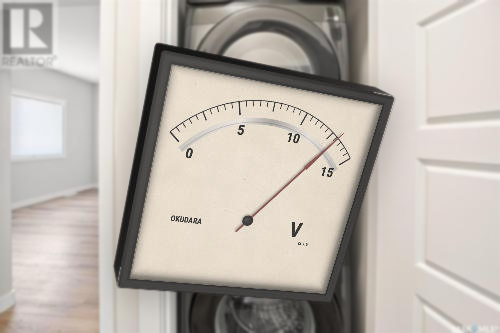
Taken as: 13 V
